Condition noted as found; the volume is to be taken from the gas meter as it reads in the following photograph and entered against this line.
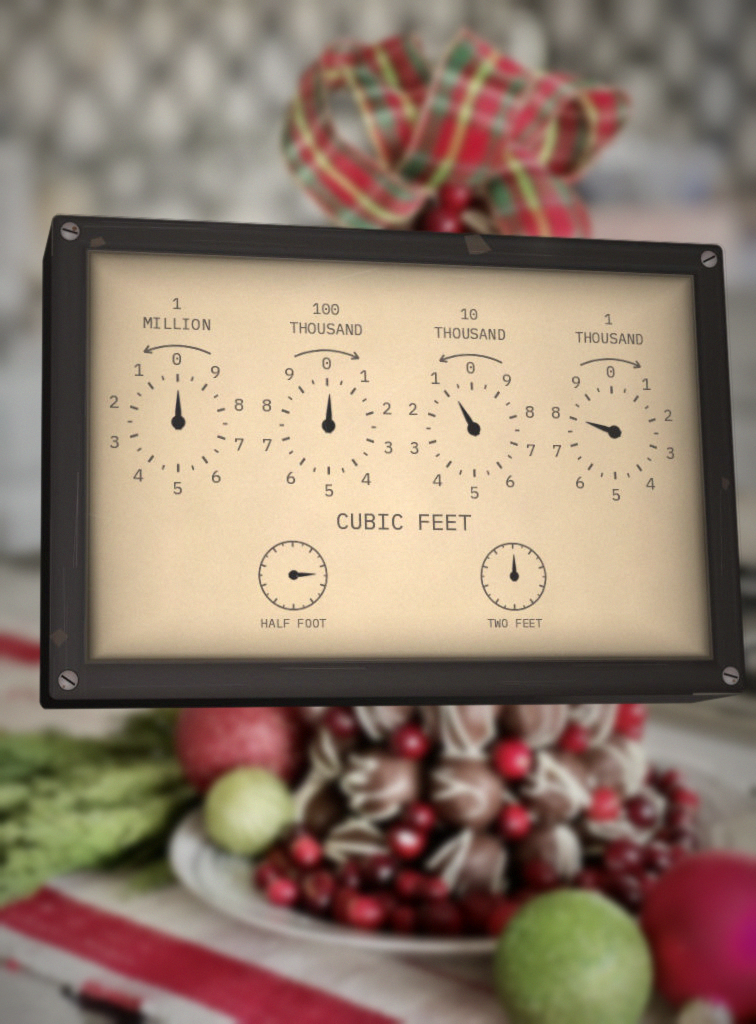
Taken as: 800 ft³
